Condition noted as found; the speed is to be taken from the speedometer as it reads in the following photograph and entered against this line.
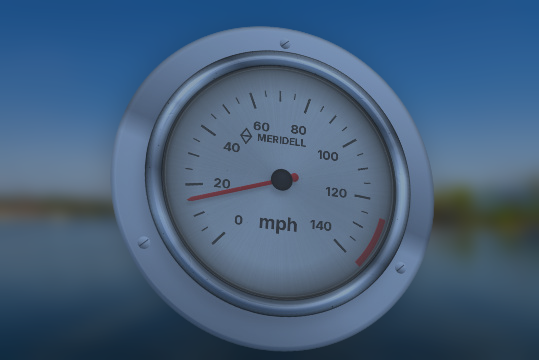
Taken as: 15 mph
